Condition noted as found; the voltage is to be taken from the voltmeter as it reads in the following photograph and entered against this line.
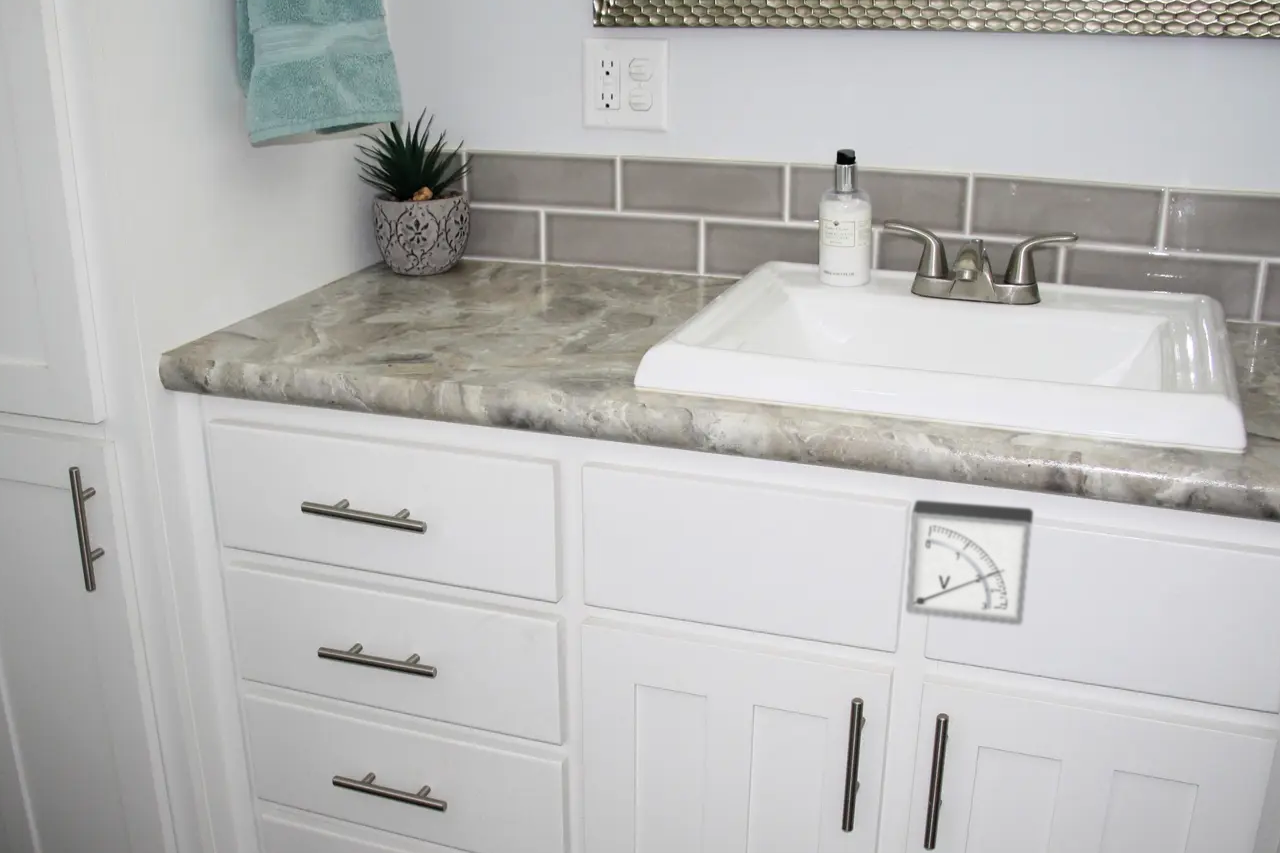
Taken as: 2 V
